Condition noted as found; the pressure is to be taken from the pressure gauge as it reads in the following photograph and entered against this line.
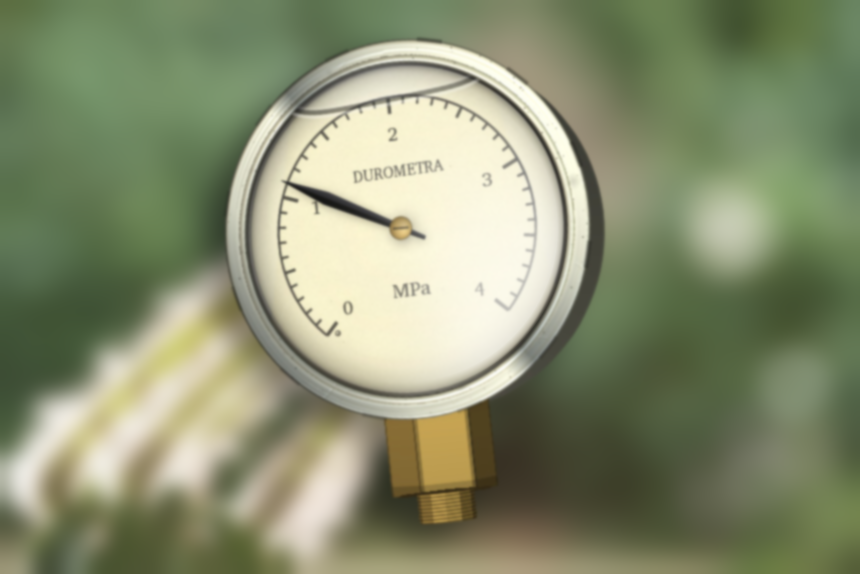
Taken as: 1.1 MPa
